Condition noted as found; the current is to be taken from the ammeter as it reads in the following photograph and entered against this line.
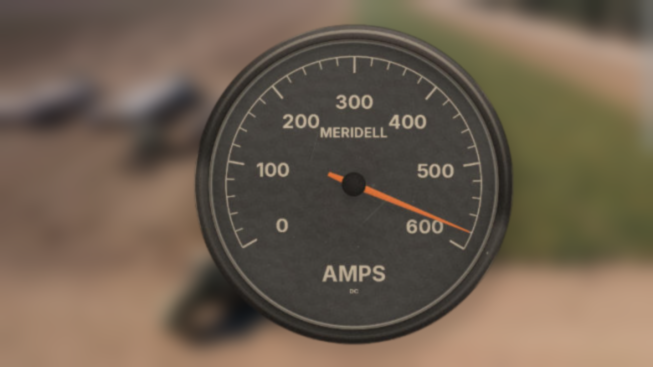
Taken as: 580 A
